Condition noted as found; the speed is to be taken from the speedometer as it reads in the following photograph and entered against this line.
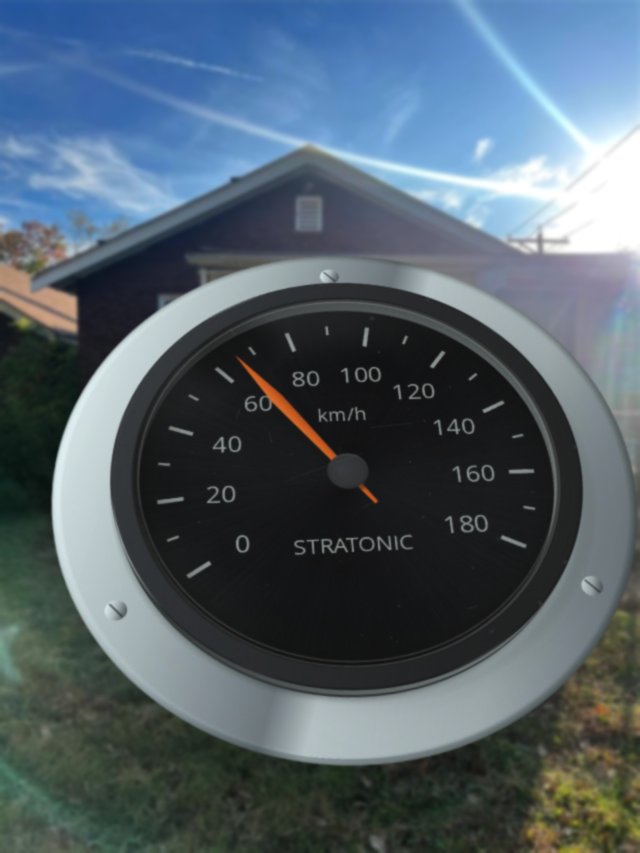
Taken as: 65 km/h
